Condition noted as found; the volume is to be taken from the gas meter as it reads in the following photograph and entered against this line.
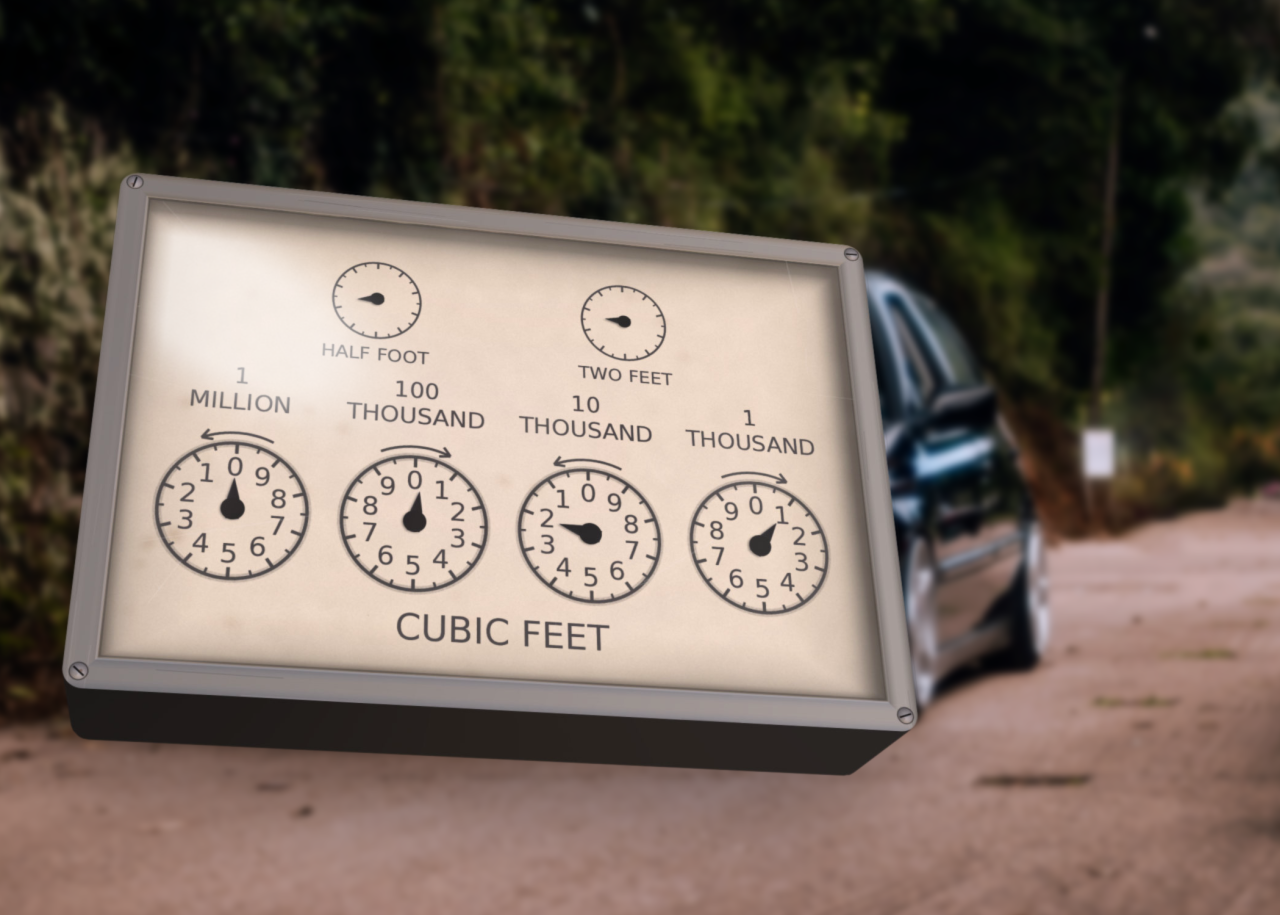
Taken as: 2100 ft³
